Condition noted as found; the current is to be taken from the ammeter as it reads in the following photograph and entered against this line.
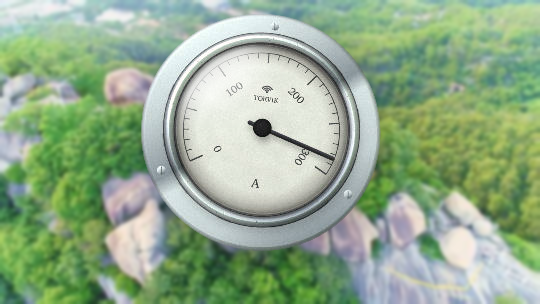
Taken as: 285 A
